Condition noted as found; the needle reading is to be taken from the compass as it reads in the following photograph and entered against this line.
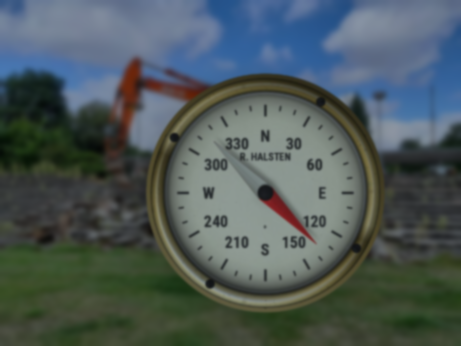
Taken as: 135 °
